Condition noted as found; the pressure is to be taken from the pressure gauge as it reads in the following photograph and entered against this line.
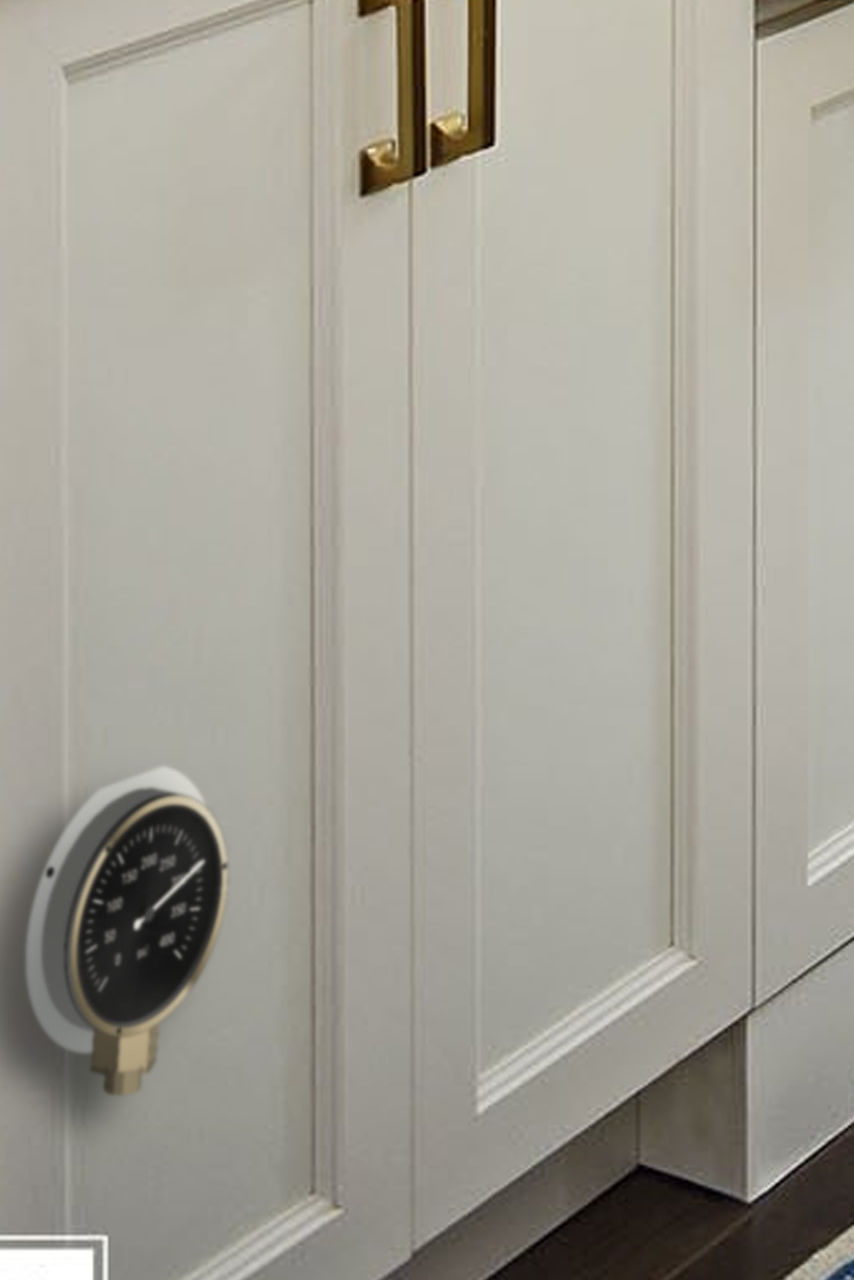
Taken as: 300 psi
